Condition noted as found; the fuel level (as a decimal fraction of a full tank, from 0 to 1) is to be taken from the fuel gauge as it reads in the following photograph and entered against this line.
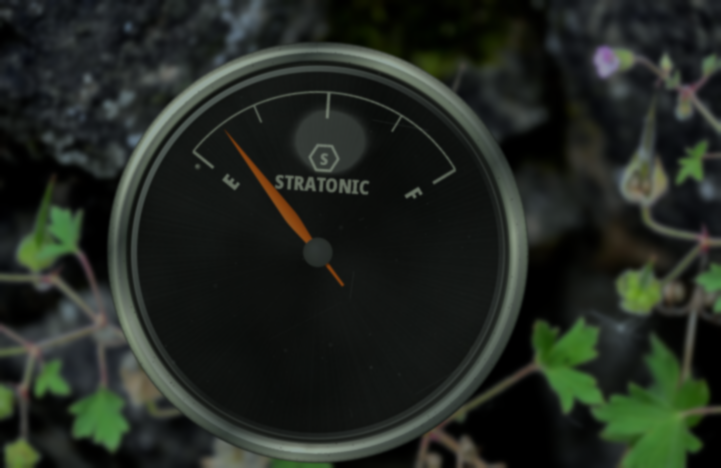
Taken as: 0.125
